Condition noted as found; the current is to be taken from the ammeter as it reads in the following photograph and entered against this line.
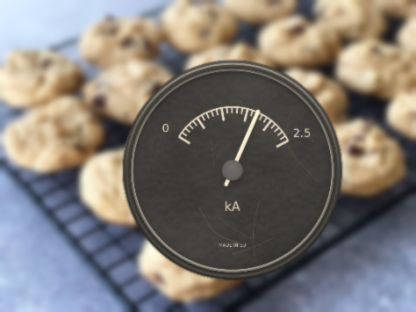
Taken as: 1.7 kA
